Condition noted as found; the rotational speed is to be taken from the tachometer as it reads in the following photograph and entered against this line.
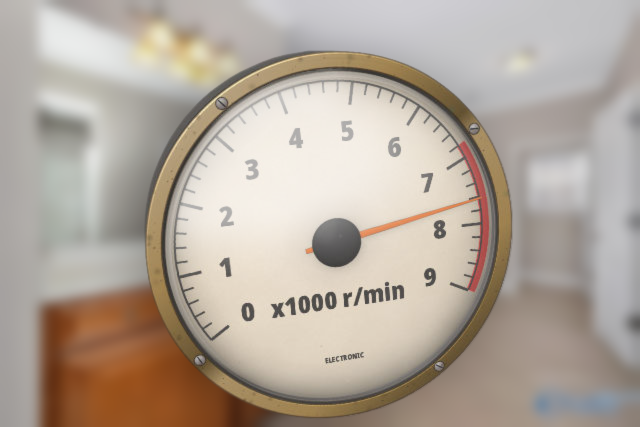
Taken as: 7600 rpm
